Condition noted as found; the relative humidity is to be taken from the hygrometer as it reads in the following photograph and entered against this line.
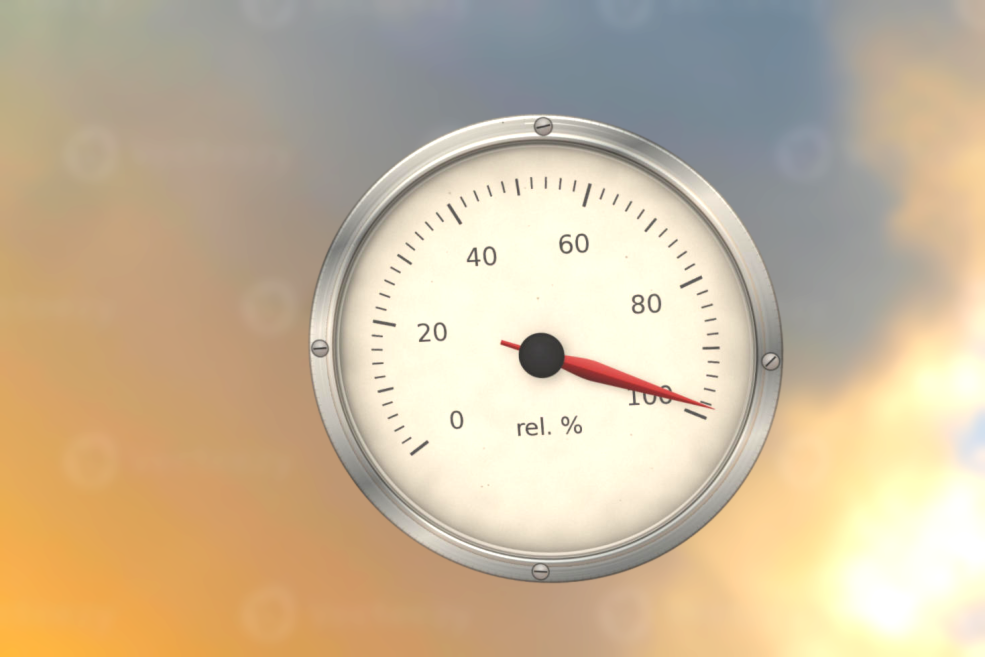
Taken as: 98 %
